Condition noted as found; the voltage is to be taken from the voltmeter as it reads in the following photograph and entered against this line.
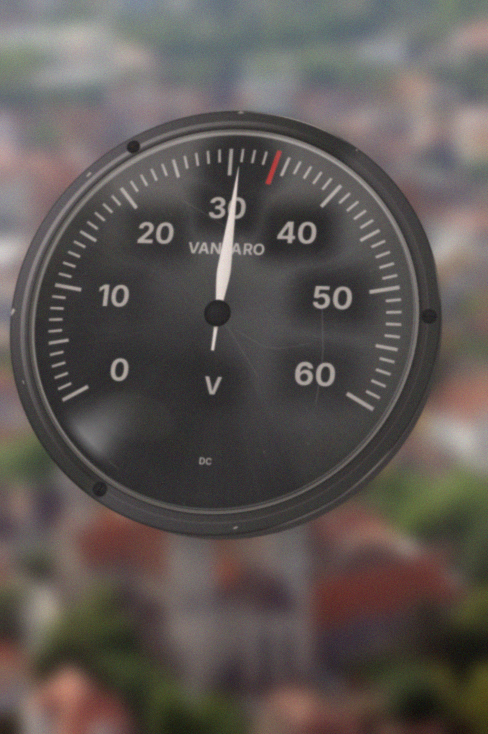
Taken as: 31 V
